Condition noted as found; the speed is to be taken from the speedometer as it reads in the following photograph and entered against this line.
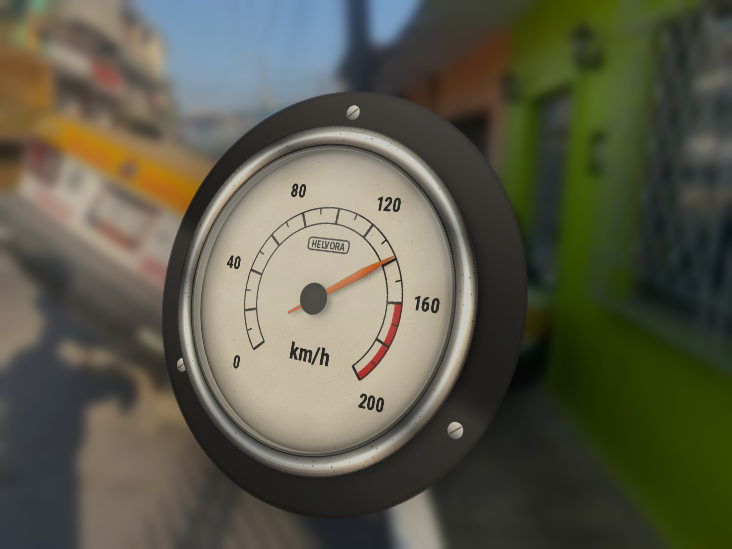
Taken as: 140 km/h
